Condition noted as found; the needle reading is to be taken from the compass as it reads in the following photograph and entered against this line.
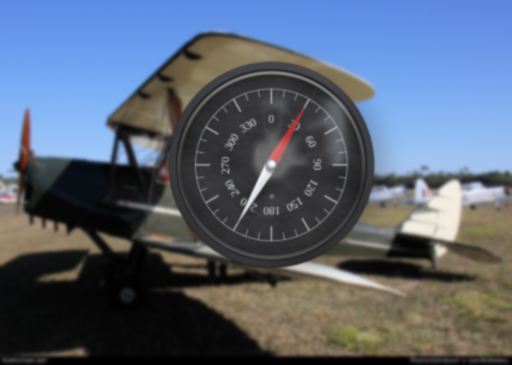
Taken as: 30 °
